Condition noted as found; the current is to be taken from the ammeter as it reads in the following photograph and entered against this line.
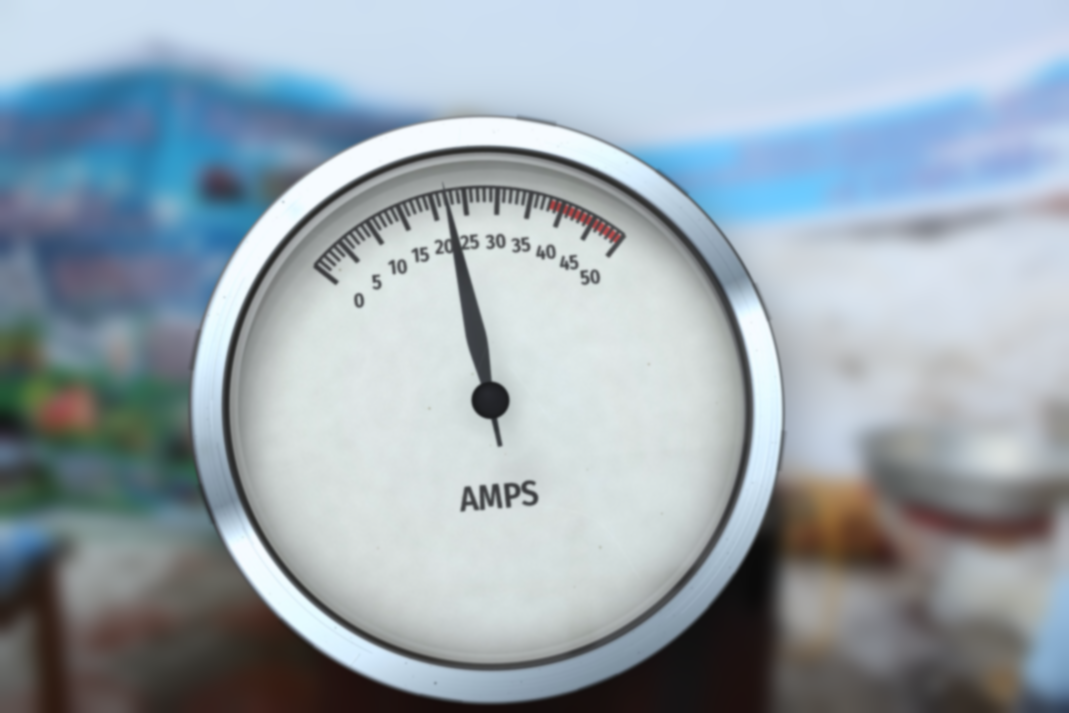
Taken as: 22 A
